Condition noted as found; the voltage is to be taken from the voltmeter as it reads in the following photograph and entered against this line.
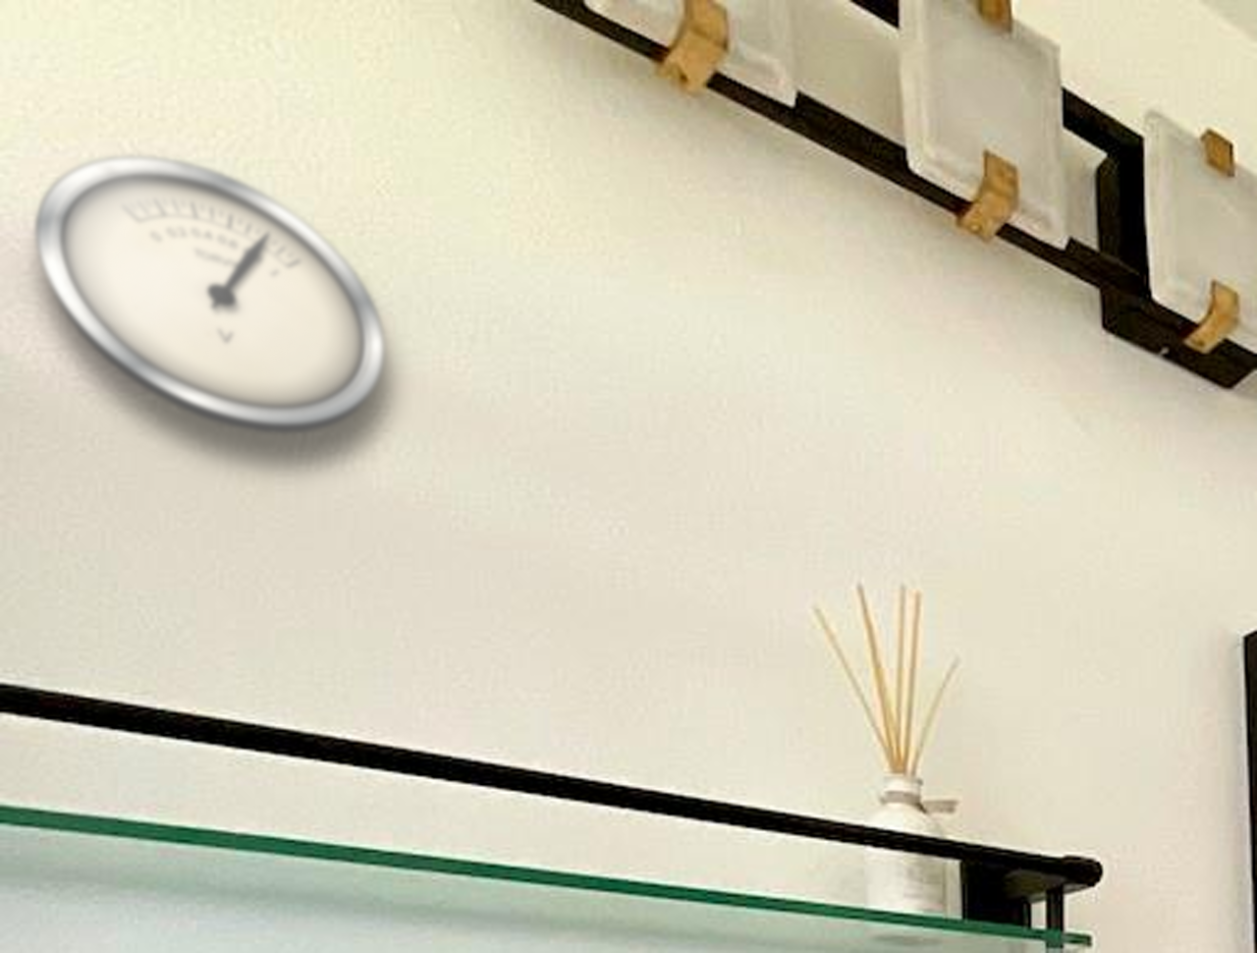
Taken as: 0.8 V
